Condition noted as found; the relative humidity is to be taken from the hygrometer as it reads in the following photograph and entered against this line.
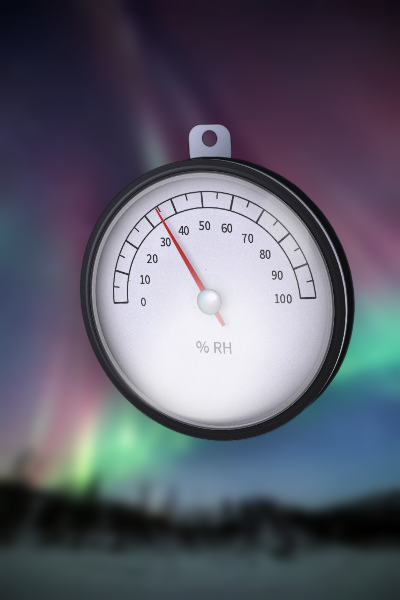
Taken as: 35 %
